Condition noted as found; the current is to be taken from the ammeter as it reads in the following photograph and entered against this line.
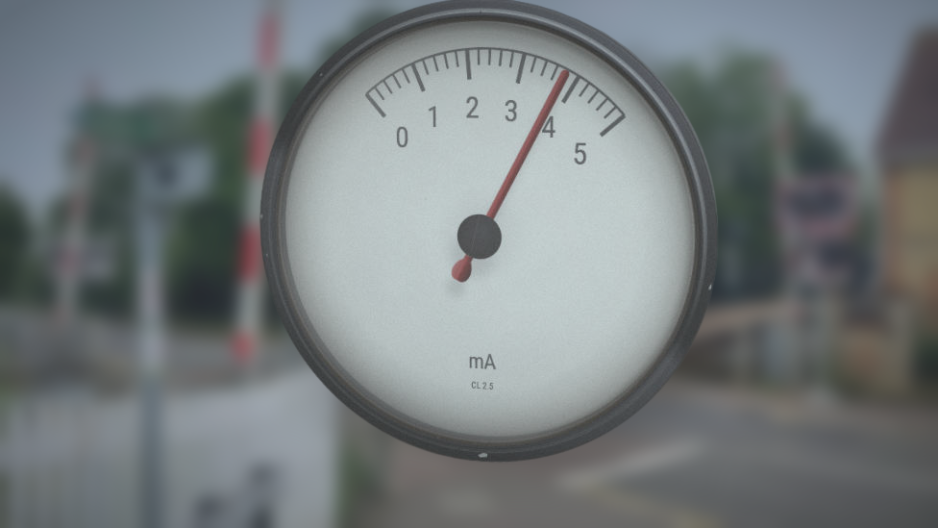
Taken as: 3.8 mA
